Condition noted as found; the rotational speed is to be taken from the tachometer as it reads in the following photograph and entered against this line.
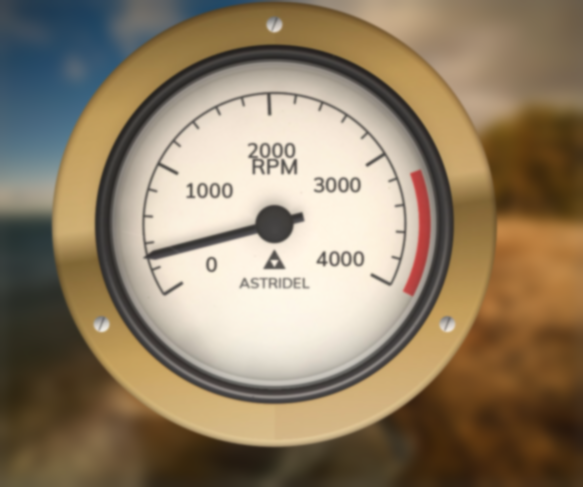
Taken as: 300 rpm
